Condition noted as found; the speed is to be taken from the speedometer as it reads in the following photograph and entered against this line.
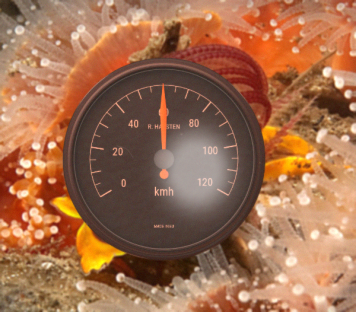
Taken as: 60 km/h
